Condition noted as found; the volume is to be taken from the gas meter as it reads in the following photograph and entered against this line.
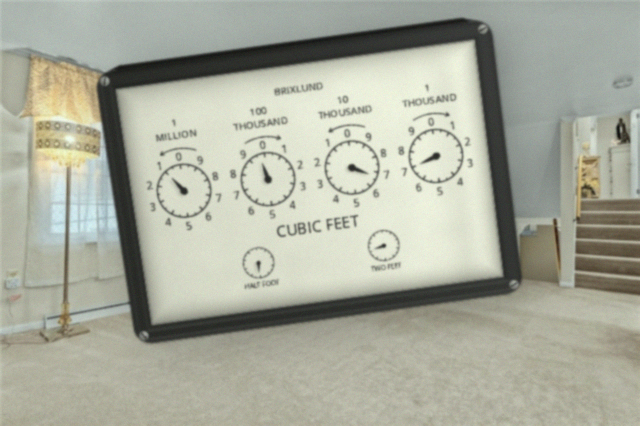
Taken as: 96700 ft³
